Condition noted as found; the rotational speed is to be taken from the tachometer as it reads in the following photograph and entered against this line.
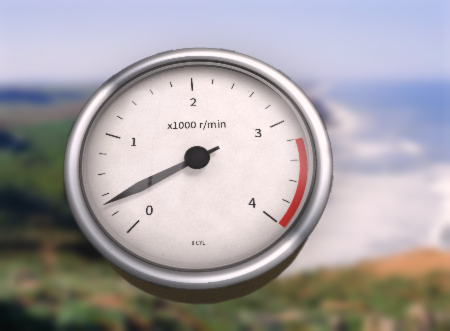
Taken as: 300 rpm
